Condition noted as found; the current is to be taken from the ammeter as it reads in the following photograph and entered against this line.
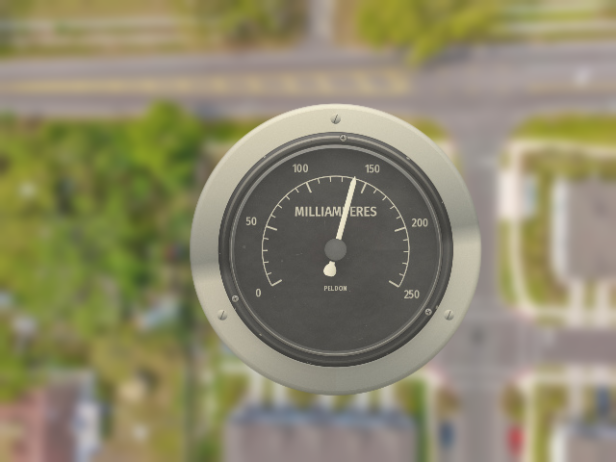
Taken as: 140 mA
